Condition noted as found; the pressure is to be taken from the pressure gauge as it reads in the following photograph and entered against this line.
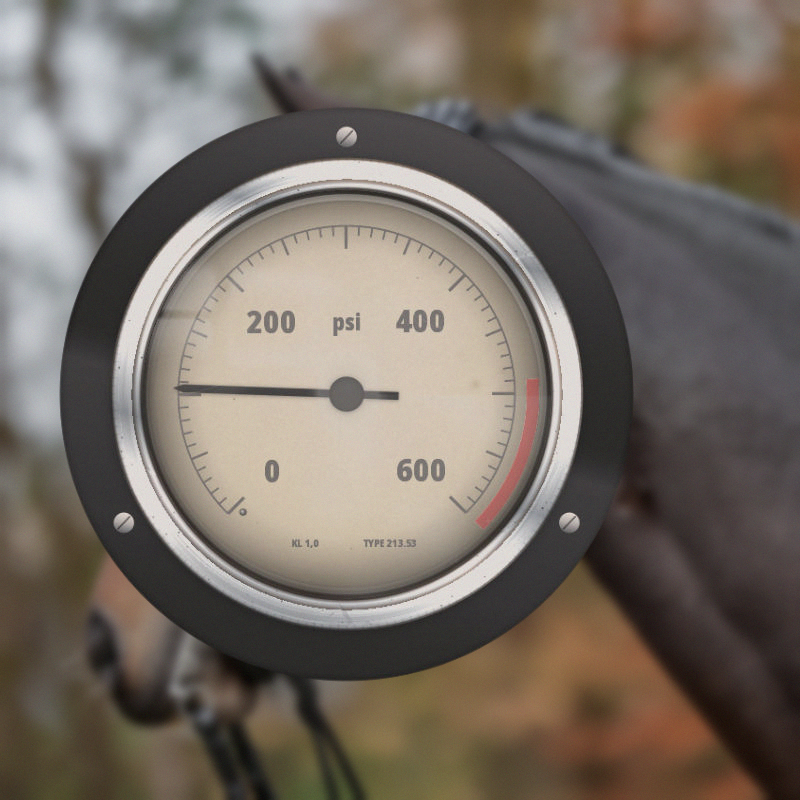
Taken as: 105 psi
